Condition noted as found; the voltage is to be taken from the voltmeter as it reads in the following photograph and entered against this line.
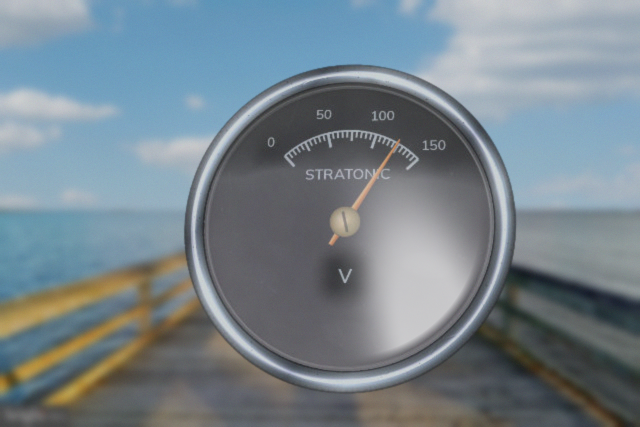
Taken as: 125 V
